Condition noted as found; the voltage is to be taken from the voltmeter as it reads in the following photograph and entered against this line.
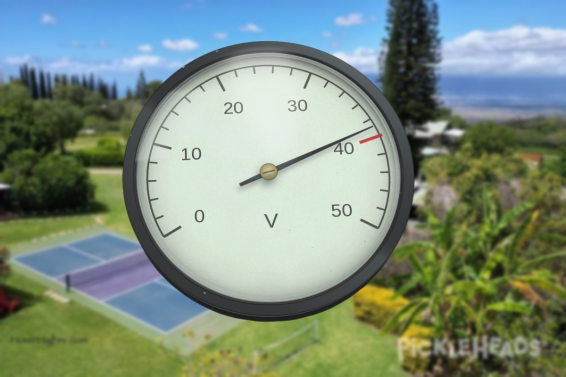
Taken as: 39 V
